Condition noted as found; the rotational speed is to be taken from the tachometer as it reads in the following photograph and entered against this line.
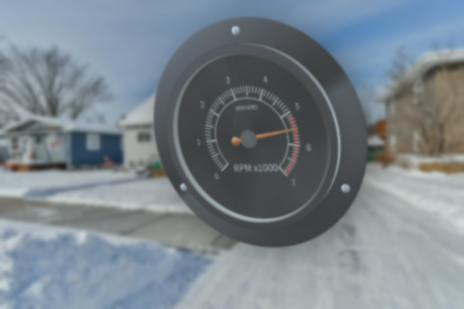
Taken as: 5500 rpm
